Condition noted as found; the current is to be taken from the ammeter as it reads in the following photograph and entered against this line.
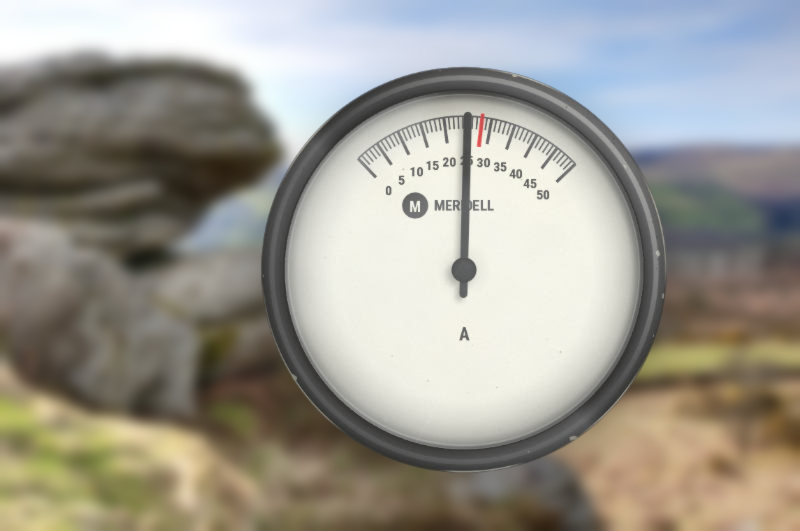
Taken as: 25 A
